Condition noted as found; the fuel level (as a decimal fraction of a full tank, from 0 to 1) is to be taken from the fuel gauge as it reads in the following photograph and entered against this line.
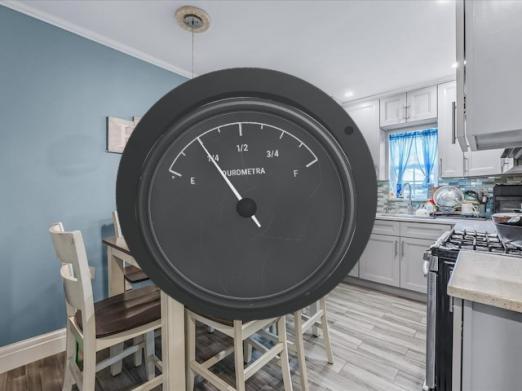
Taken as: 0.25
